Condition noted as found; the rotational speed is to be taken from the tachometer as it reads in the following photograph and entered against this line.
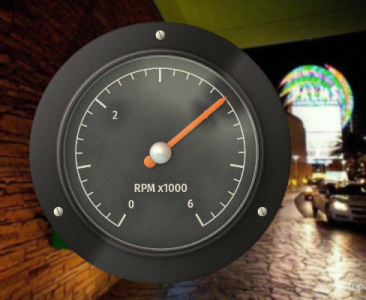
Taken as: 4000 rpm
